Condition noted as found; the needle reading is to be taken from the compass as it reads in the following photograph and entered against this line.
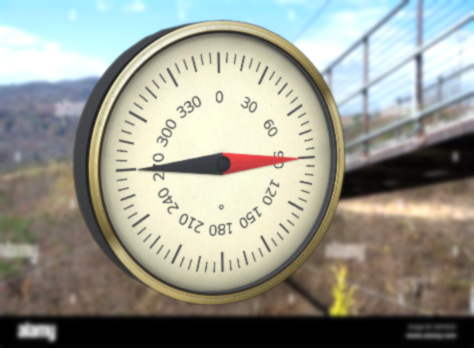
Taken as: 90 °
